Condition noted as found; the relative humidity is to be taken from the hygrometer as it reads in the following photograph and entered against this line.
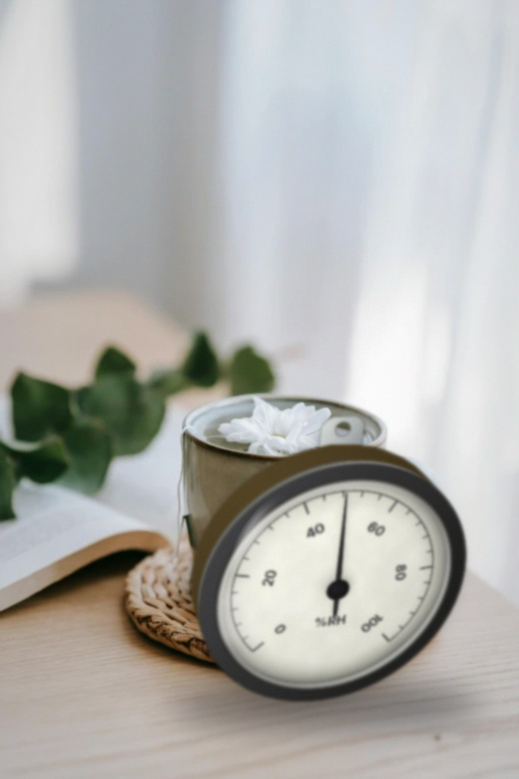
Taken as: 48 %
